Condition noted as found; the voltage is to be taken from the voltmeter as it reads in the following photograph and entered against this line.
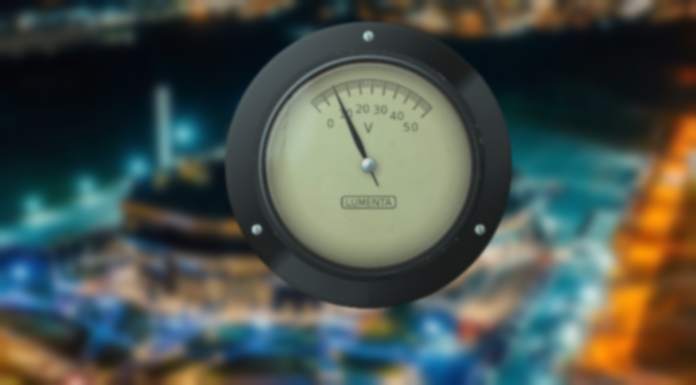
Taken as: 10 V
